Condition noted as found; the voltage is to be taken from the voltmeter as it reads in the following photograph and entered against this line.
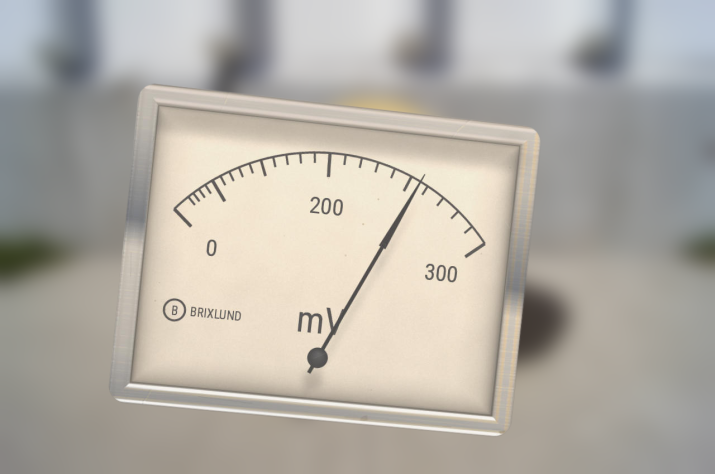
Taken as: 255 mV
